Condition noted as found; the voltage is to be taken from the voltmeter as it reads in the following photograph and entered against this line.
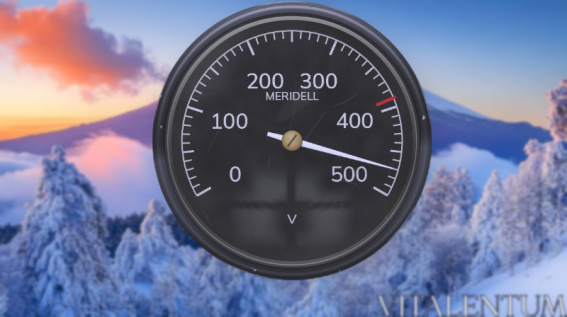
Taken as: 470 V
